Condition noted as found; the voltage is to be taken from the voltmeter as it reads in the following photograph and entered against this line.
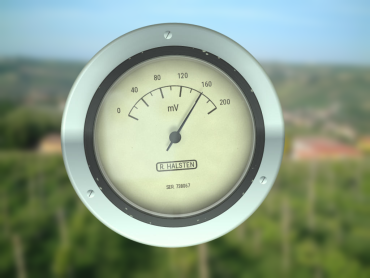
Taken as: 160 mV
